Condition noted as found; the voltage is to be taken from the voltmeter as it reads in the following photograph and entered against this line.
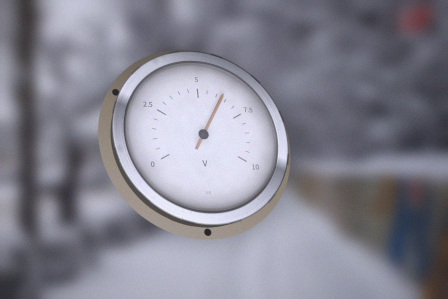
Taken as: 6.25 V
